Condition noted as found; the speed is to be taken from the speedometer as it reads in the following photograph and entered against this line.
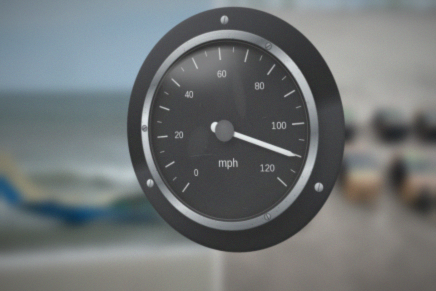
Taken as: 110 mph
